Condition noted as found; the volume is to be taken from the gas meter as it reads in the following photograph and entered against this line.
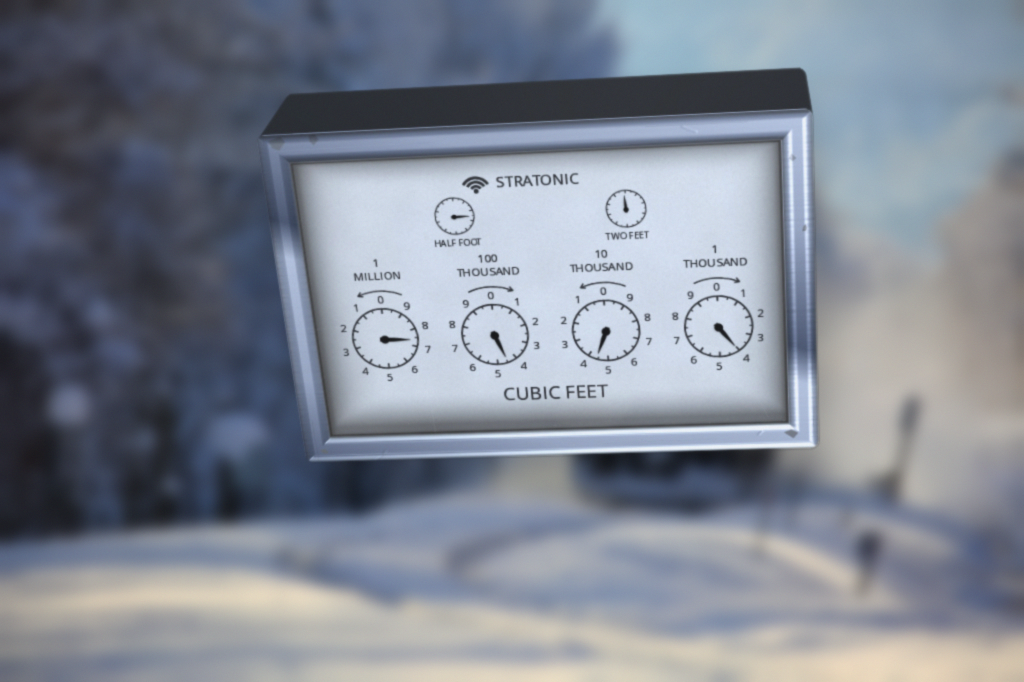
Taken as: 744400 ft³
